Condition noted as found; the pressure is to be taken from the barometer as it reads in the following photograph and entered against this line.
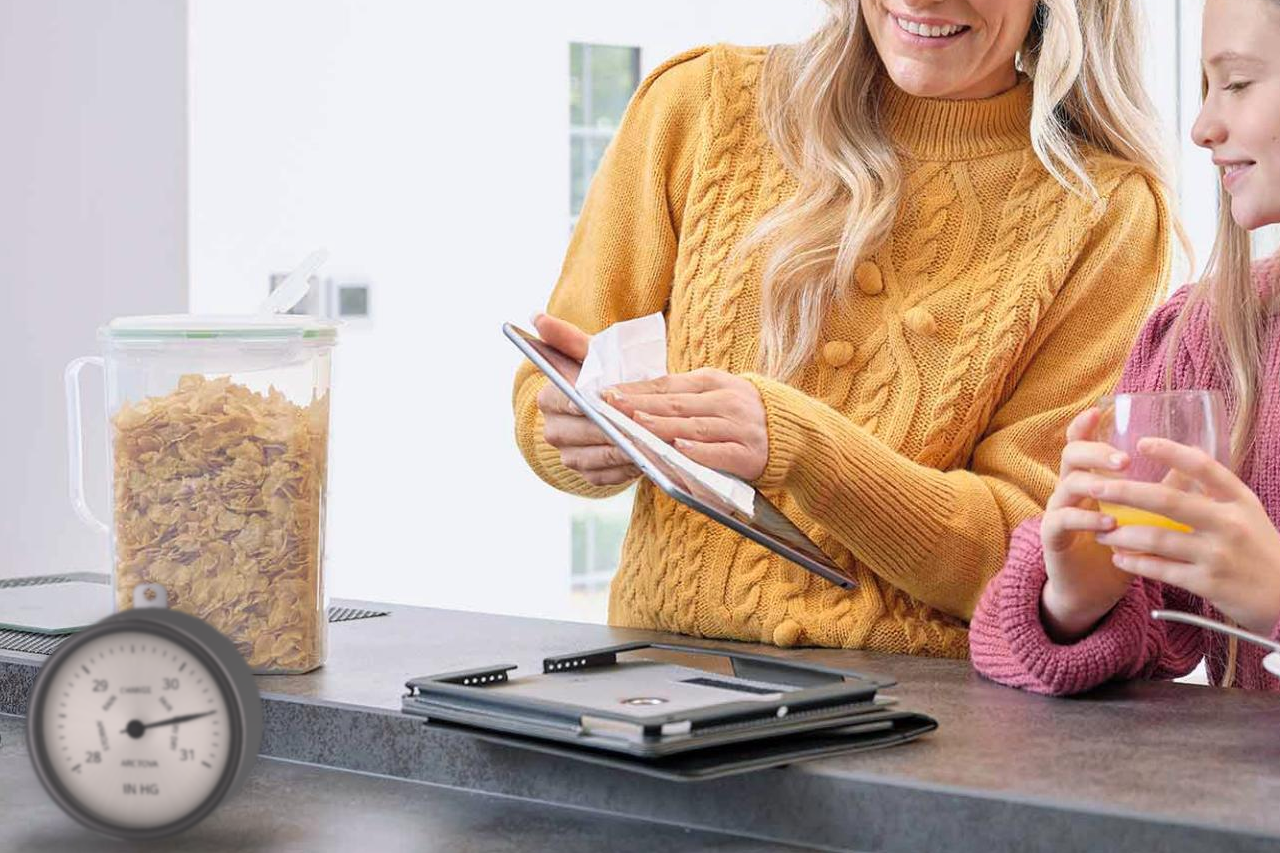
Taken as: 30.5 inHg
